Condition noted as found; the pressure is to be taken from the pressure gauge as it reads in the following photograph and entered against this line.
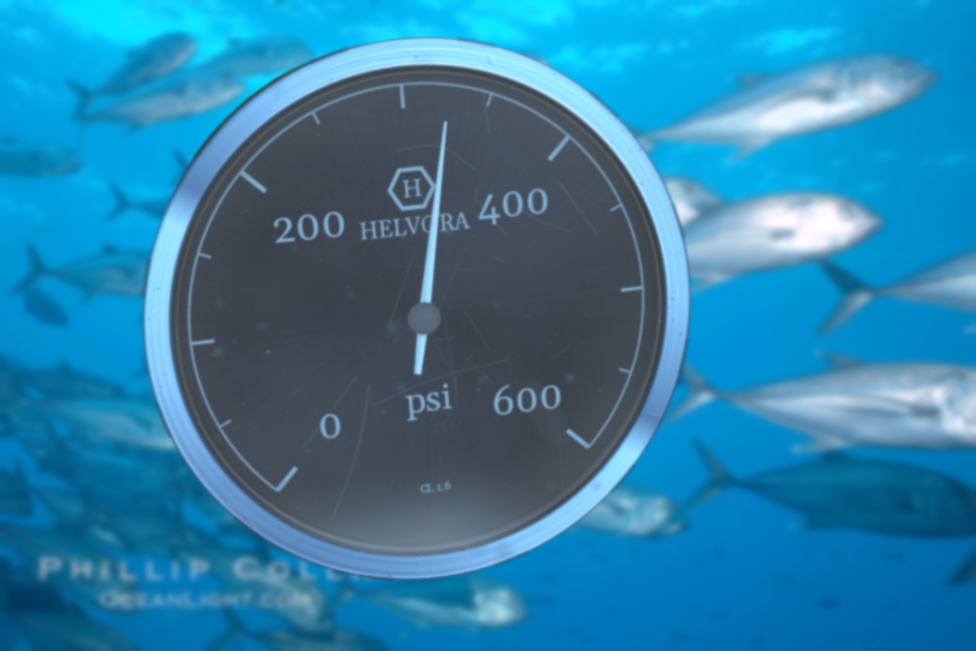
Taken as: 325 psi
